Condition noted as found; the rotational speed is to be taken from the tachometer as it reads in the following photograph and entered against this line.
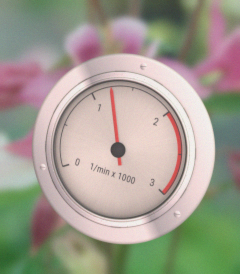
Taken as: 1250 rpm
